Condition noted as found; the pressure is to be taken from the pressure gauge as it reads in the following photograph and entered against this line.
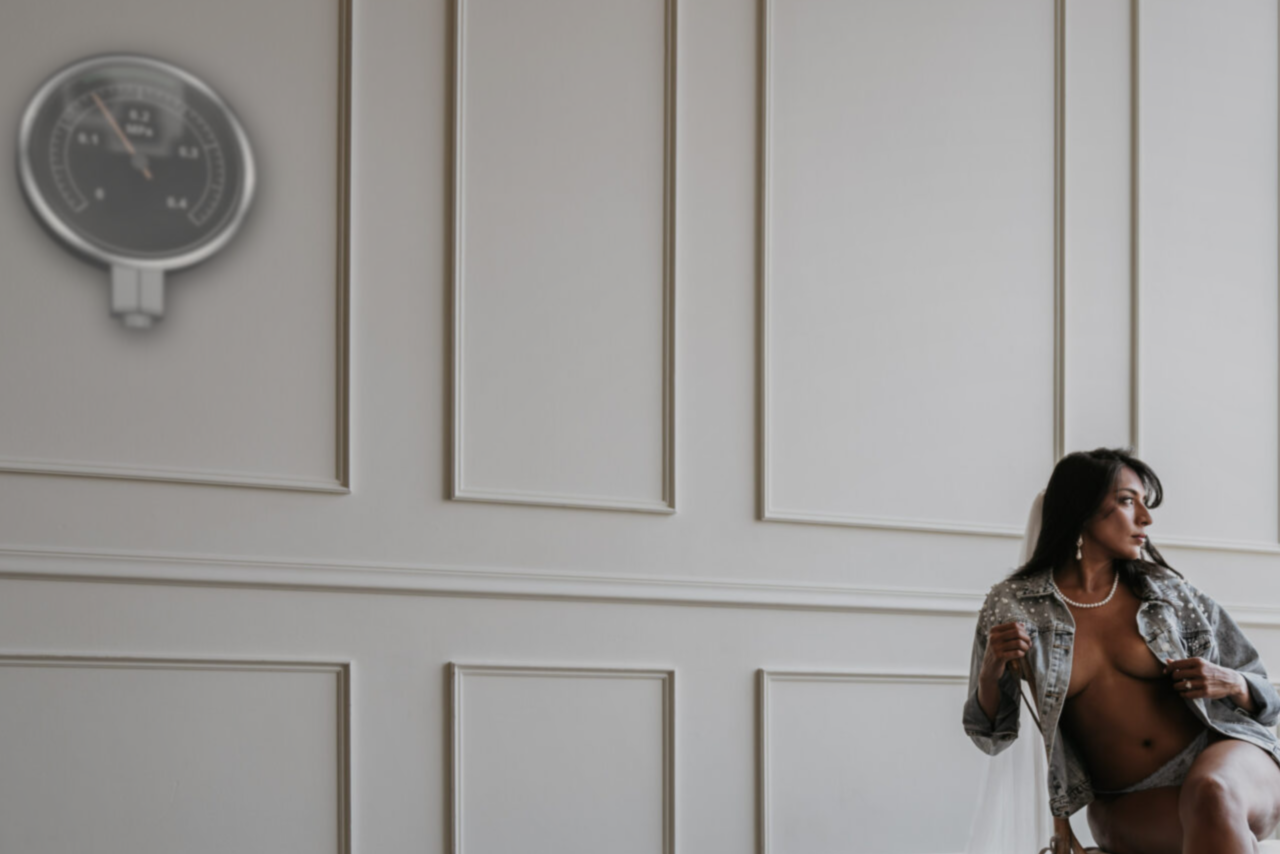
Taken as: 0.15 MPa
